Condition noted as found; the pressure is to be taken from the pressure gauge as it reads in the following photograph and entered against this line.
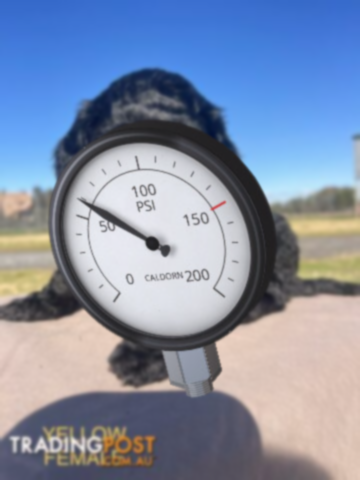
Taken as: 60 psi
